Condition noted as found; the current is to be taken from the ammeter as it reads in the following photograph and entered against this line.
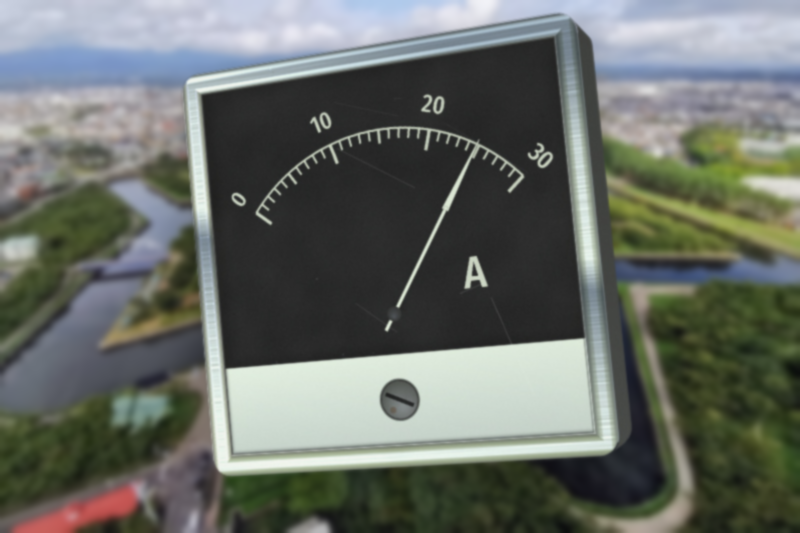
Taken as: 25 A
